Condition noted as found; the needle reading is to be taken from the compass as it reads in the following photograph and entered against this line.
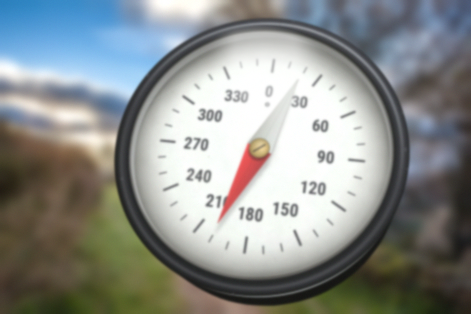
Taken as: 200 °
